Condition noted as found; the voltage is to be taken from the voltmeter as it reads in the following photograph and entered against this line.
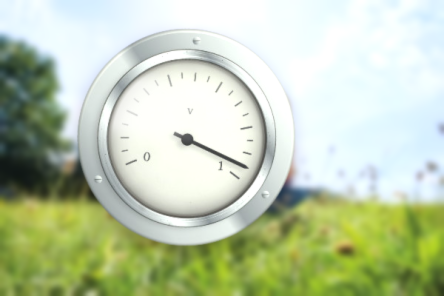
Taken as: 0.95 V
